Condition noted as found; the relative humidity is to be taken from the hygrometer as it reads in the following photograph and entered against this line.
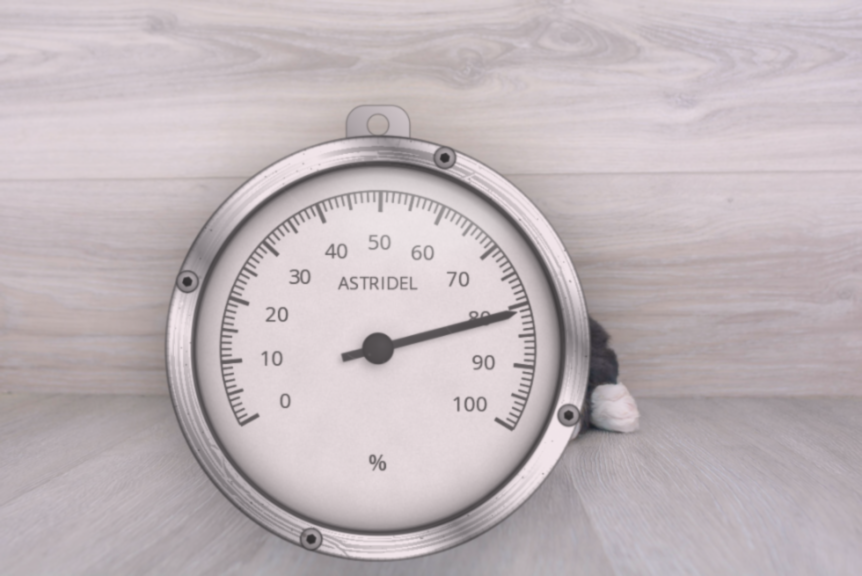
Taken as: 81 %
